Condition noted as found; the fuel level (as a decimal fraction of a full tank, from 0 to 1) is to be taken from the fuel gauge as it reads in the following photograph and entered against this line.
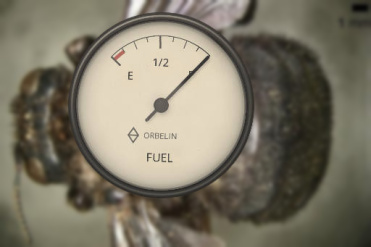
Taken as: 1
